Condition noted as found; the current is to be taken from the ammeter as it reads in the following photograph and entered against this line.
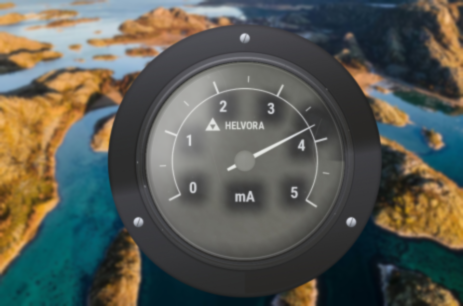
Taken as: 3.75 mA
